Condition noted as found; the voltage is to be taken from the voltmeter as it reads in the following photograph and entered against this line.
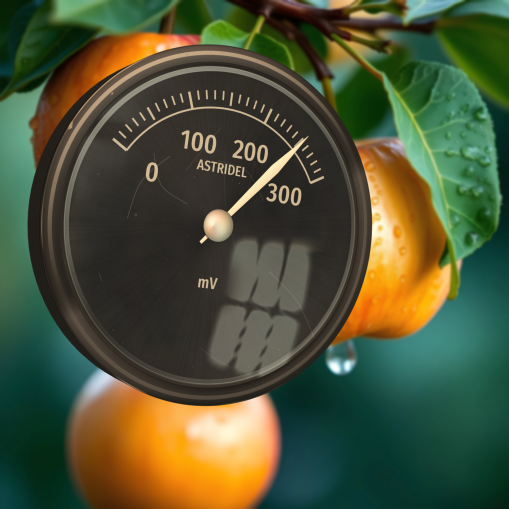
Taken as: 250 mV
